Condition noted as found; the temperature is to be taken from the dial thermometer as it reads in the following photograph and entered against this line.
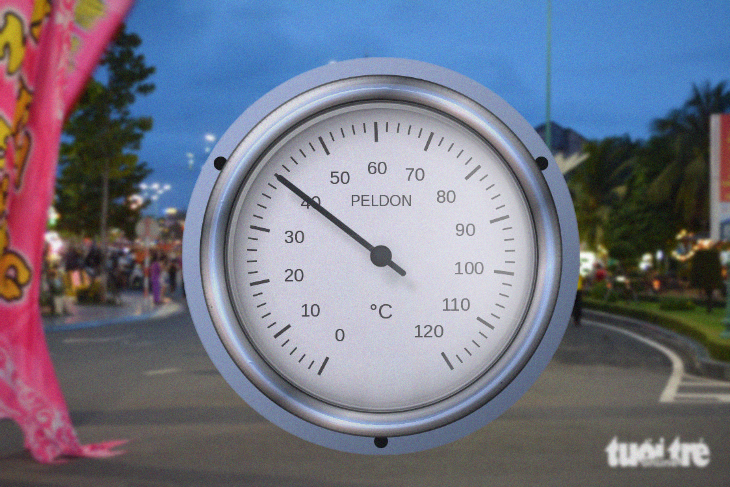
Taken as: 40 °C
